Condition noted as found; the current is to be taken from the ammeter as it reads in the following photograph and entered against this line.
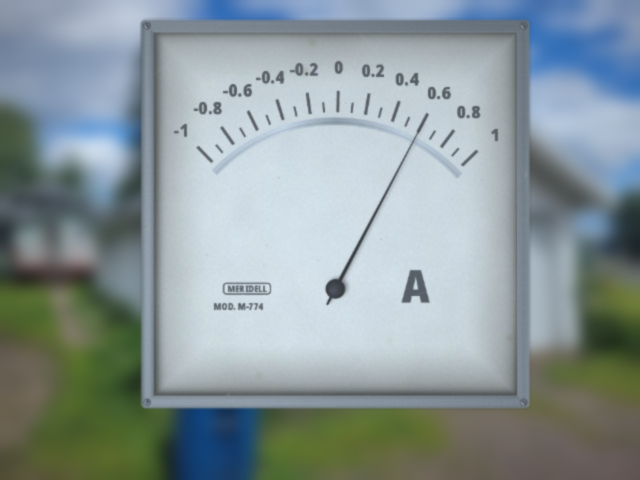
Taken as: 0.6 A
